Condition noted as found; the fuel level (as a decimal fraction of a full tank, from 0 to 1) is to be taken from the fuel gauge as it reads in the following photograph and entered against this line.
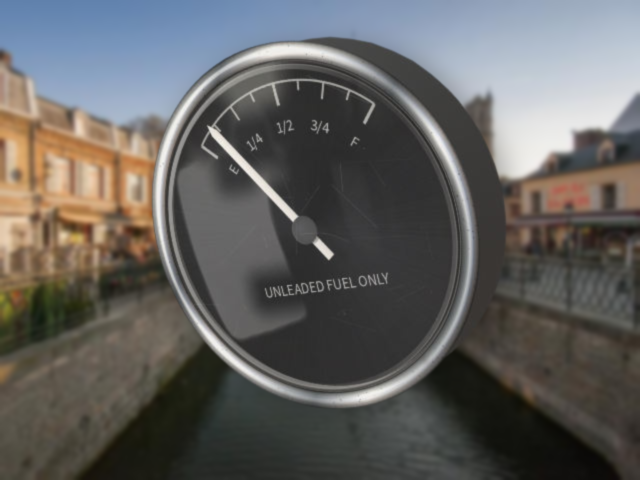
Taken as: 0.125
